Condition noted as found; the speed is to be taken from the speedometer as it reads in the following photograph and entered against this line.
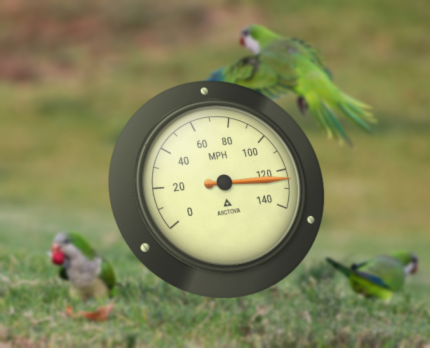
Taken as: 125 mph
